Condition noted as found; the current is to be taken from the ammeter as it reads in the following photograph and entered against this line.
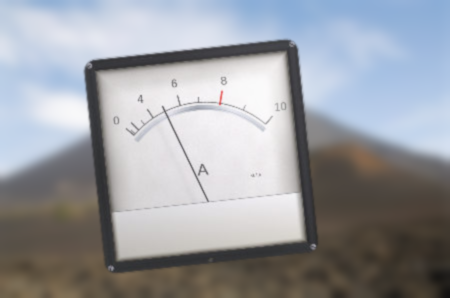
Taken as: 5 A
